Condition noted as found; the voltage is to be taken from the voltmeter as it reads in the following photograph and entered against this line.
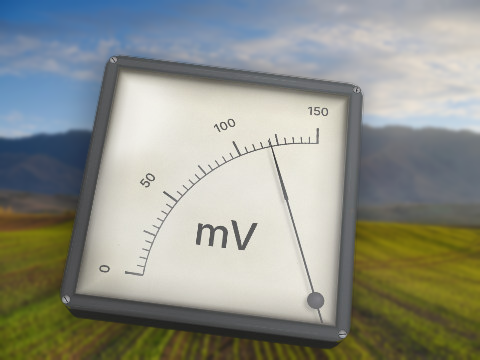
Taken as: 120 mV
